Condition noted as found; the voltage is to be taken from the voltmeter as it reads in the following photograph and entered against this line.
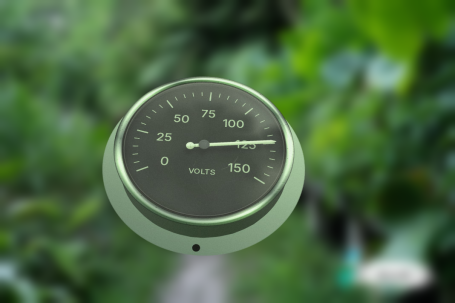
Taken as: 125 V
